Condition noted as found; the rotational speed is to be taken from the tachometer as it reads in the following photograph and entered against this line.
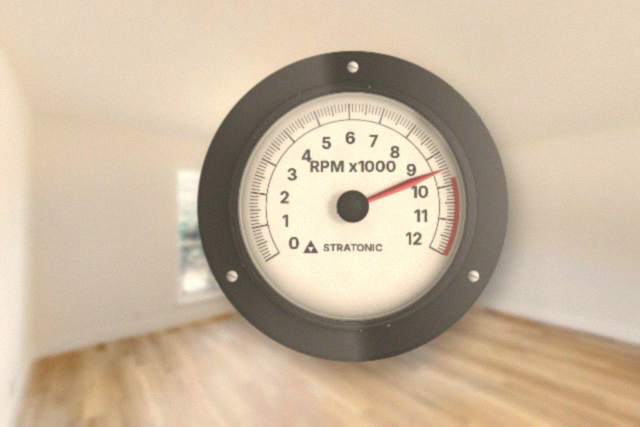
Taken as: 9500 rpm
